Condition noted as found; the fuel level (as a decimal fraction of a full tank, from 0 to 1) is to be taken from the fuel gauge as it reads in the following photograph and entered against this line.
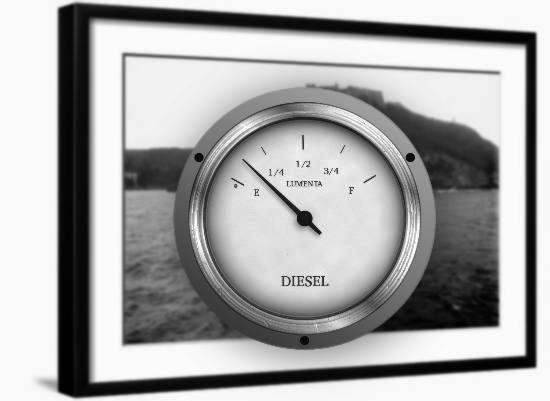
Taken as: 0.125
